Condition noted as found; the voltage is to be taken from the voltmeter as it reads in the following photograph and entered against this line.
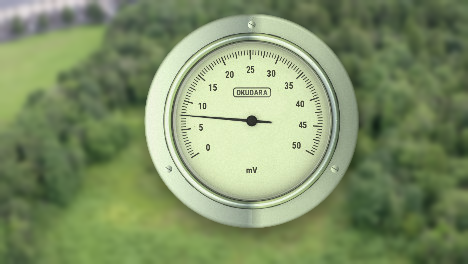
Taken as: 7.5 mV
